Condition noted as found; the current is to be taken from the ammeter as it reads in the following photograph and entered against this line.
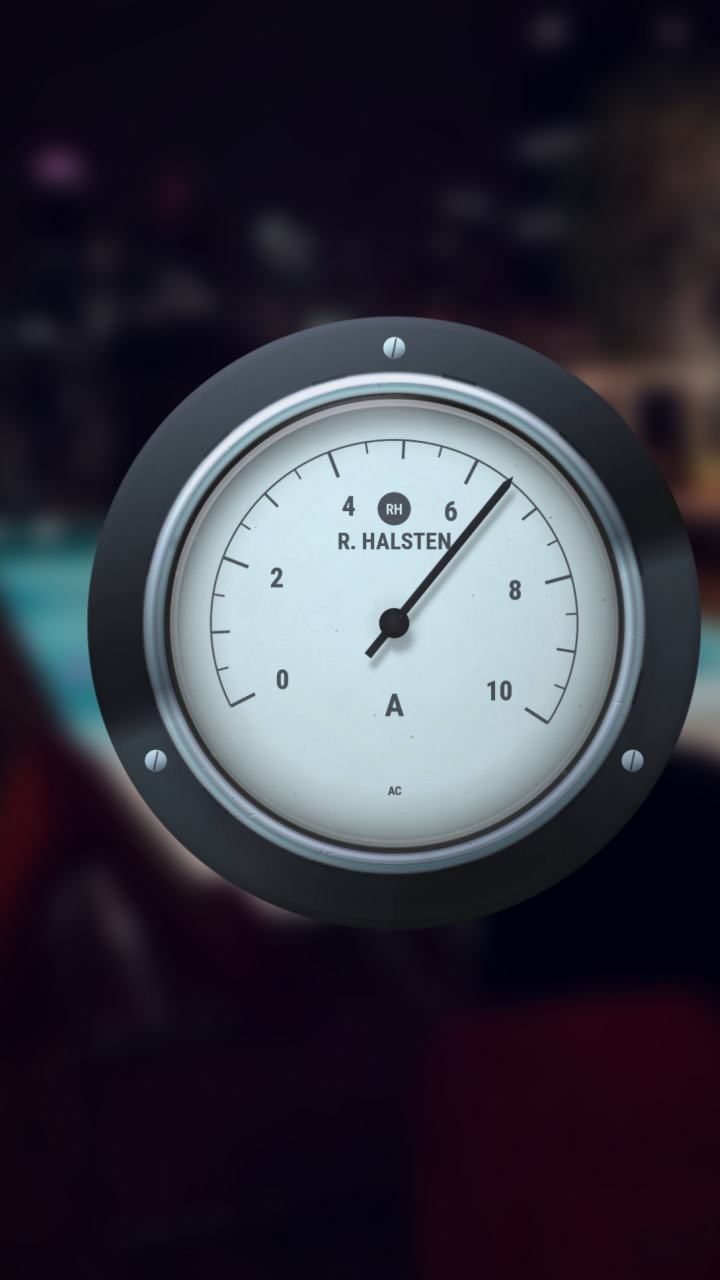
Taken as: 6.5 A
